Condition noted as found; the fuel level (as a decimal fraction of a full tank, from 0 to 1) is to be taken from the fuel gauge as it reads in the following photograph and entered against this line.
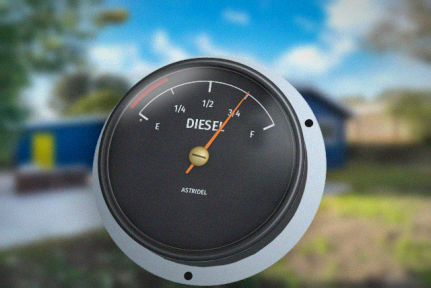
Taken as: 0.75
